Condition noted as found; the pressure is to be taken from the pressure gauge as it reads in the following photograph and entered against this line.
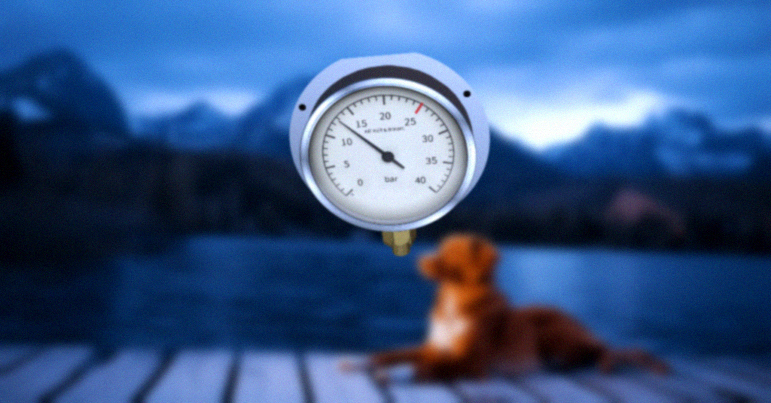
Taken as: 13 bar
